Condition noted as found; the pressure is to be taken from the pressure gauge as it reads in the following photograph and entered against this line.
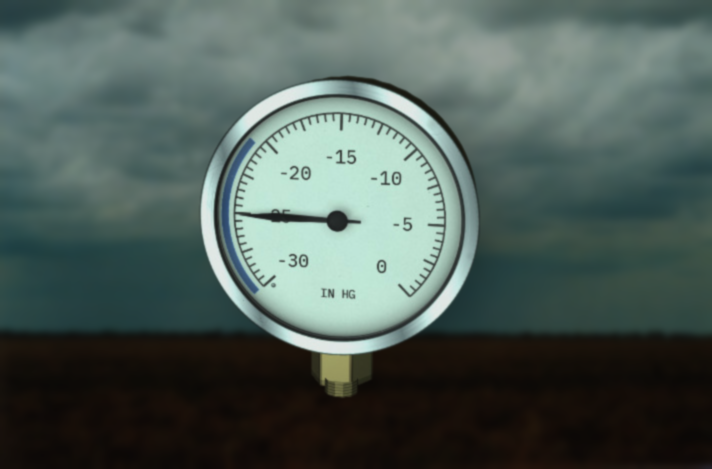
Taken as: -25 inHg
